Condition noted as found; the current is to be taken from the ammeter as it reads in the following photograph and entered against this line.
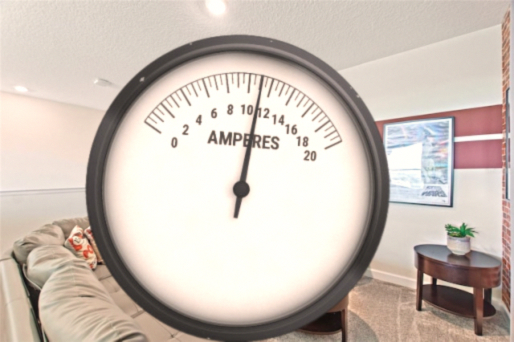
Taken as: 11 A
